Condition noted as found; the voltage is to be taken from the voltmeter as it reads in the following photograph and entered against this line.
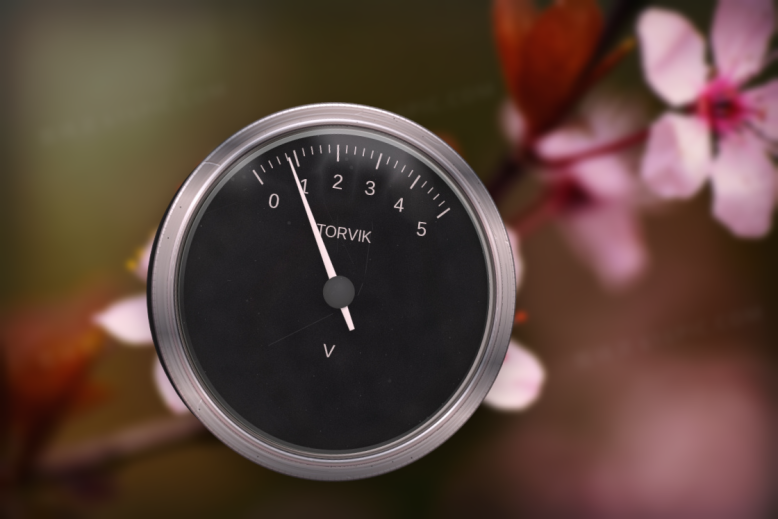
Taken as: 0.8 V
